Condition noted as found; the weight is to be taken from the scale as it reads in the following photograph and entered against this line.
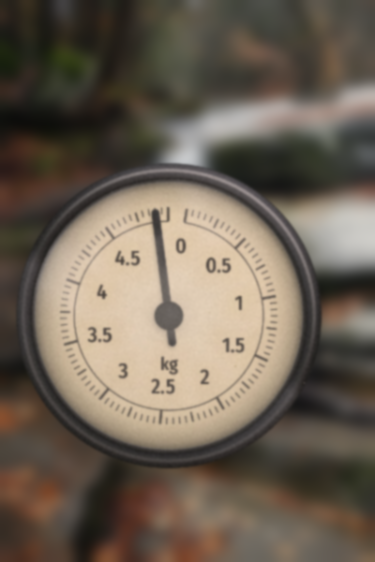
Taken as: 4.9 kg
